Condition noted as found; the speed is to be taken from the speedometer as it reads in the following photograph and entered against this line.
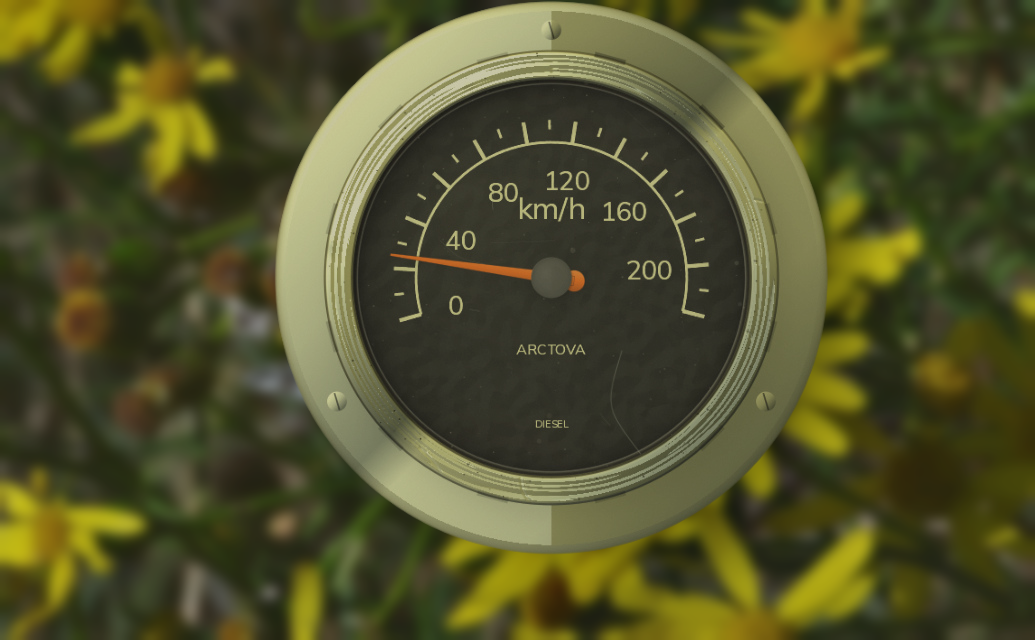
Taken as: 25 km/h
